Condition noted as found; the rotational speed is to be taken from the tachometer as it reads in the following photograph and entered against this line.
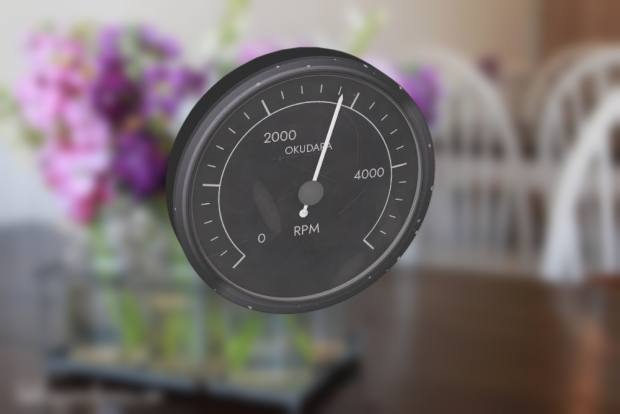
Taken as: 2800 rpm
